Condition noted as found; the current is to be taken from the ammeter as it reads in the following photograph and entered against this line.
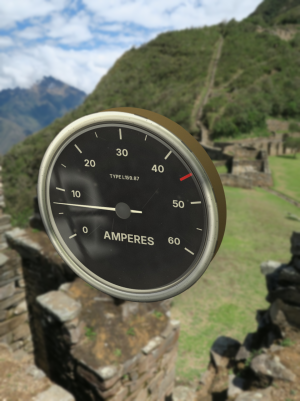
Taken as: 7.5 A
